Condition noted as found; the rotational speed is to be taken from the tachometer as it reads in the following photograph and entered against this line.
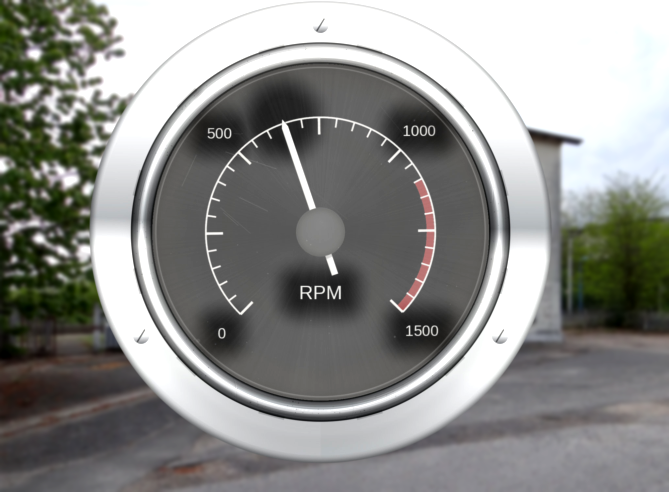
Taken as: 650 rpm
